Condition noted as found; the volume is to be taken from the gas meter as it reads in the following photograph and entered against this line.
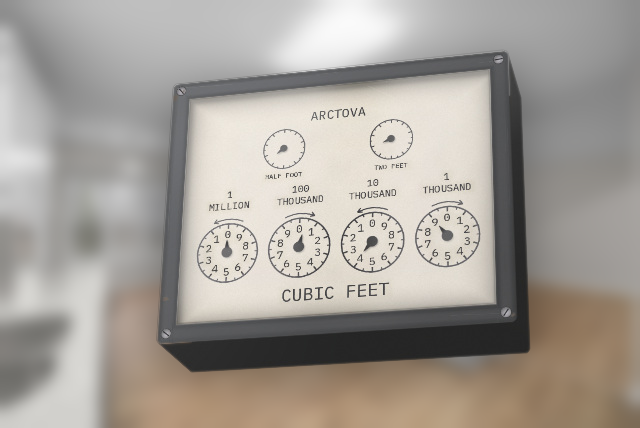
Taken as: 3900 ft³
